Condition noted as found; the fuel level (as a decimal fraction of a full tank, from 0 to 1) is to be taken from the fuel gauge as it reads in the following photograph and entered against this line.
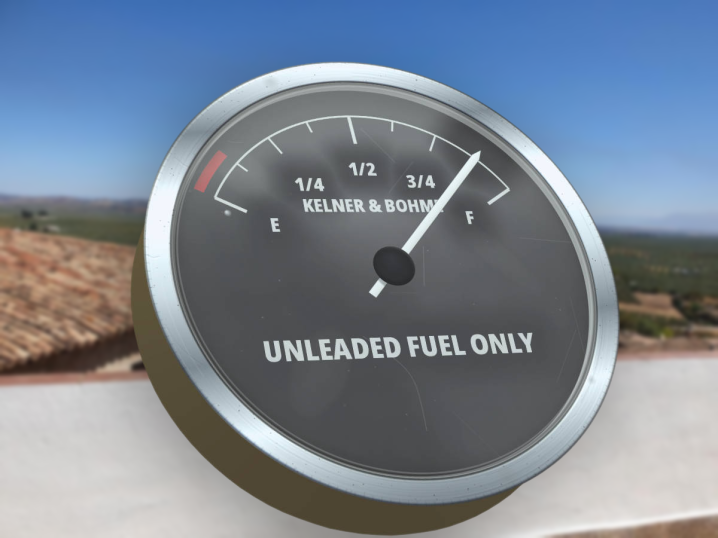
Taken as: 0.875
